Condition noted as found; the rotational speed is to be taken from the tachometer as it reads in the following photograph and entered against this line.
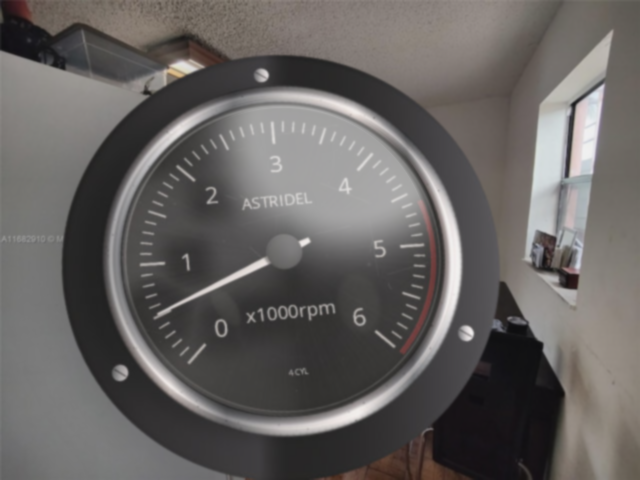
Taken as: 500 rpm
